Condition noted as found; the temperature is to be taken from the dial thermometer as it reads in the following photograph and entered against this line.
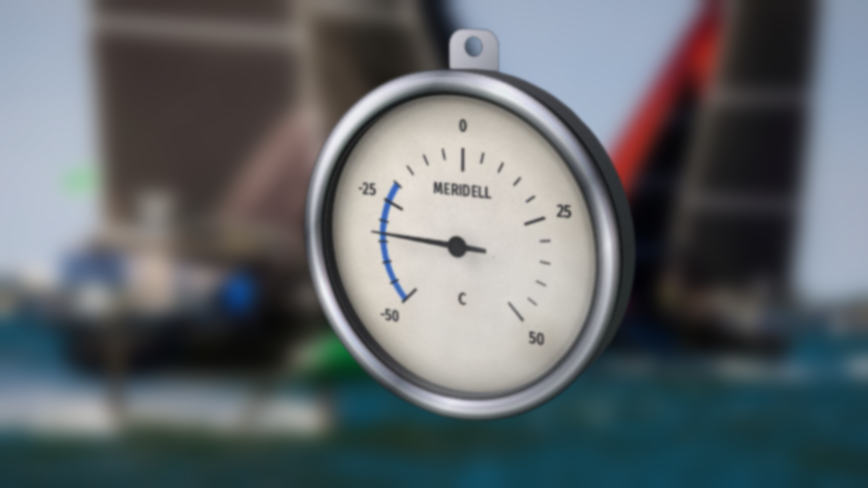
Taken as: -32.5 °C
